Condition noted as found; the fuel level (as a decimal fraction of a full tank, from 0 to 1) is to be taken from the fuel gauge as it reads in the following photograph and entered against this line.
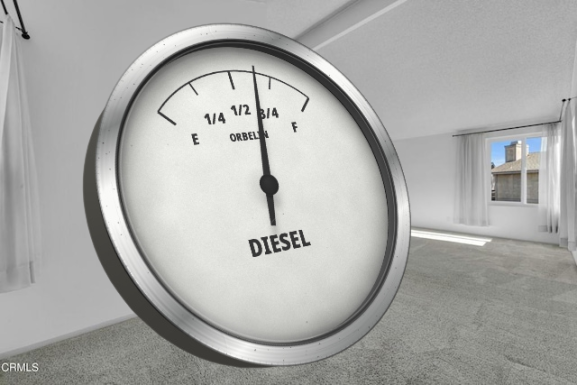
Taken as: 0.625
